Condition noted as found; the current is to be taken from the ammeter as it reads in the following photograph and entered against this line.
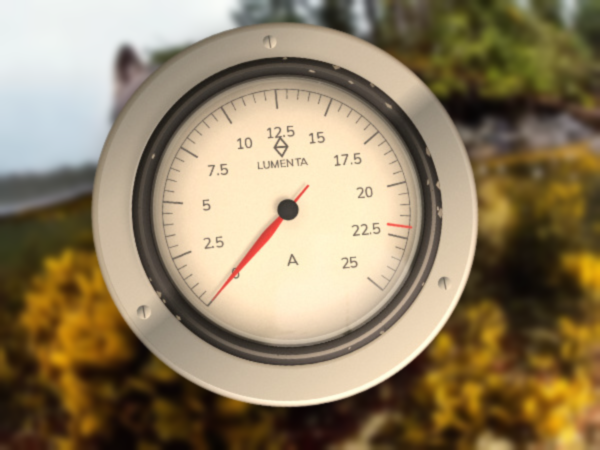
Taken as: 0 A
